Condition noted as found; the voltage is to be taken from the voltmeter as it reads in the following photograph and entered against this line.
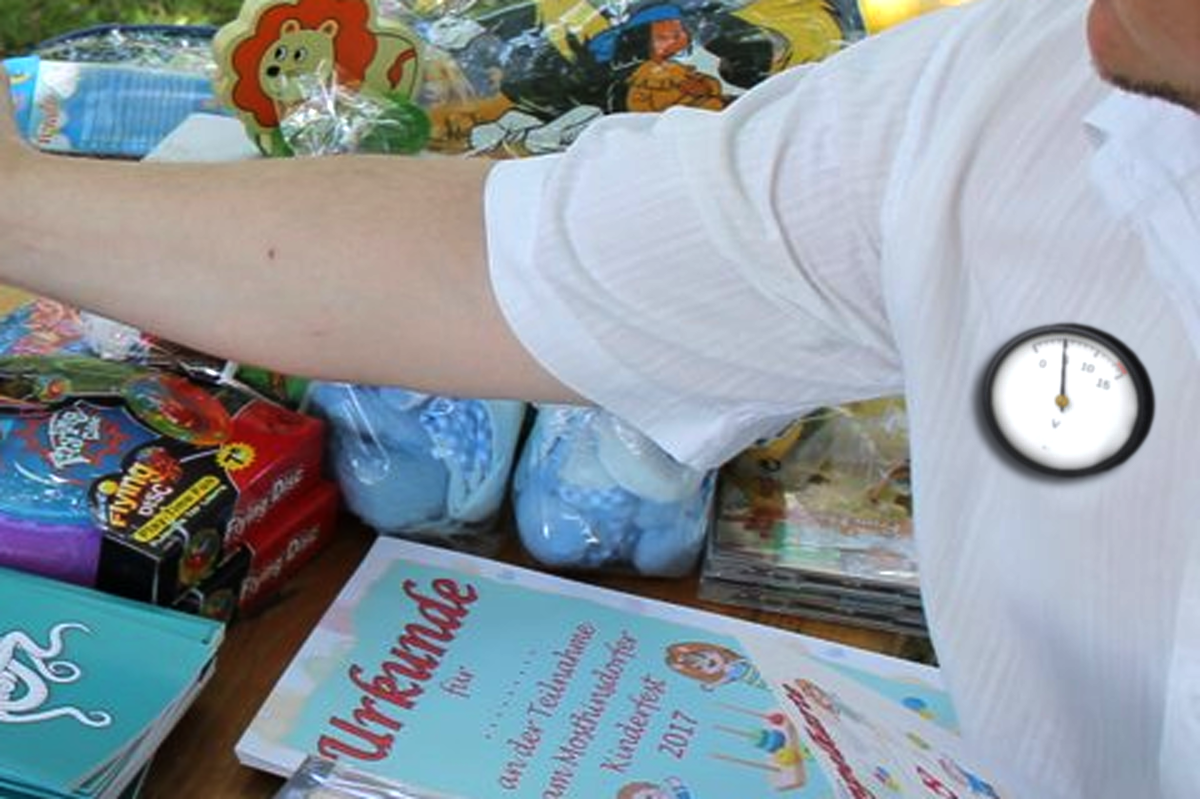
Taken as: 5 V
